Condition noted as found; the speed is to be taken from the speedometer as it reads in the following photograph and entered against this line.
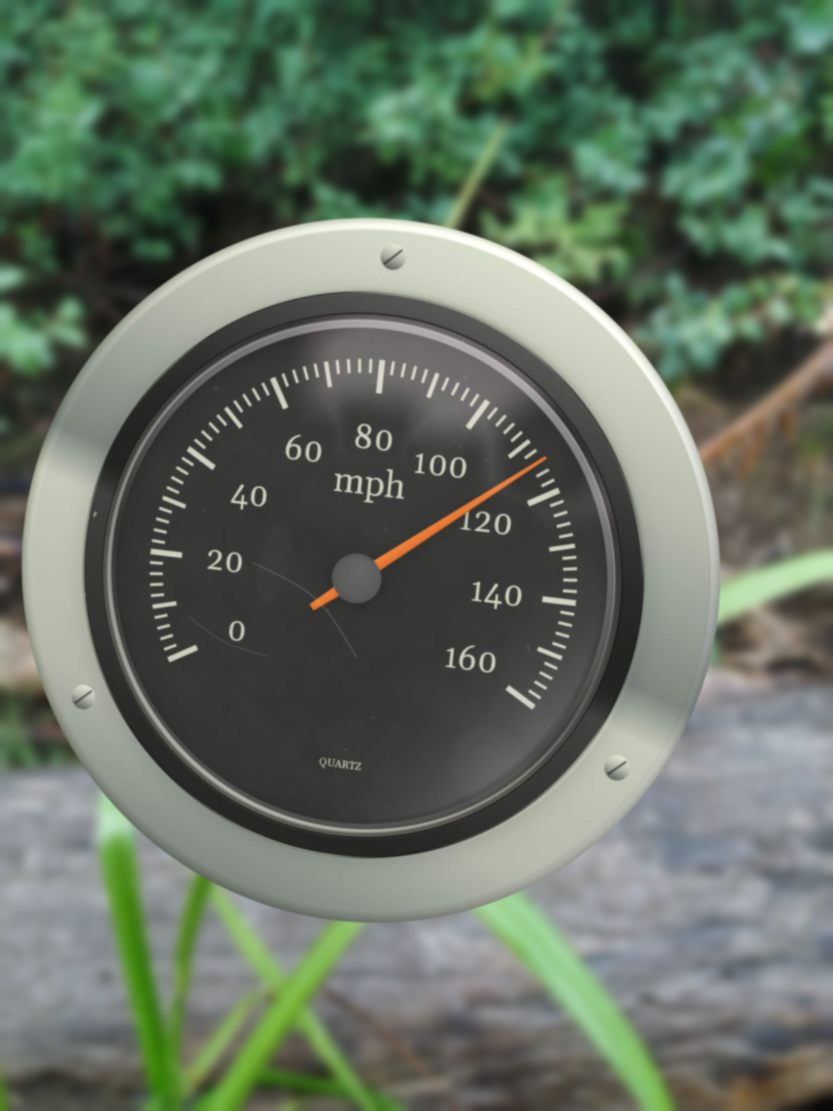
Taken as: 114 mph
